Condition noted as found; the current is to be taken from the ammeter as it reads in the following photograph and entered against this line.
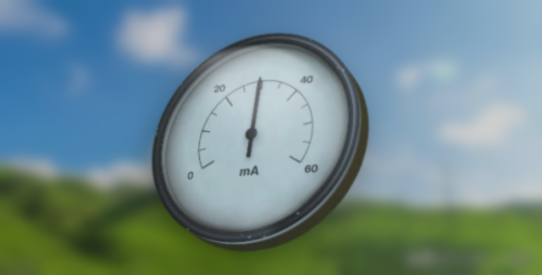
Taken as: 30 mA
